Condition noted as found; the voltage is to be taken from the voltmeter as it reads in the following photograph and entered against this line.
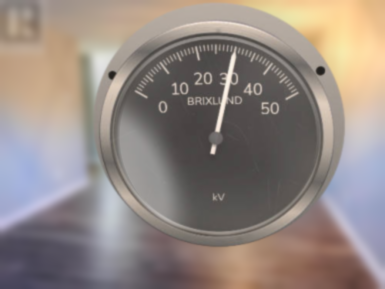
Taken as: 30 kV
